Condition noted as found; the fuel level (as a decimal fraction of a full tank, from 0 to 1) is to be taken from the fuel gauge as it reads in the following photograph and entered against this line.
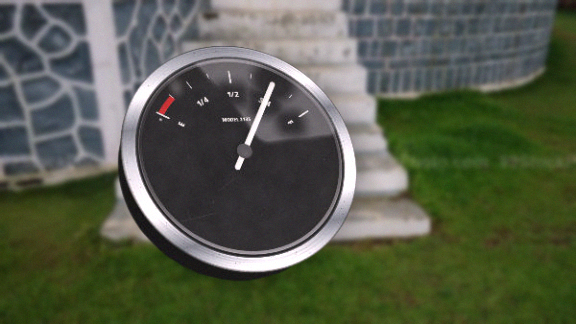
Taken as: 0.75
